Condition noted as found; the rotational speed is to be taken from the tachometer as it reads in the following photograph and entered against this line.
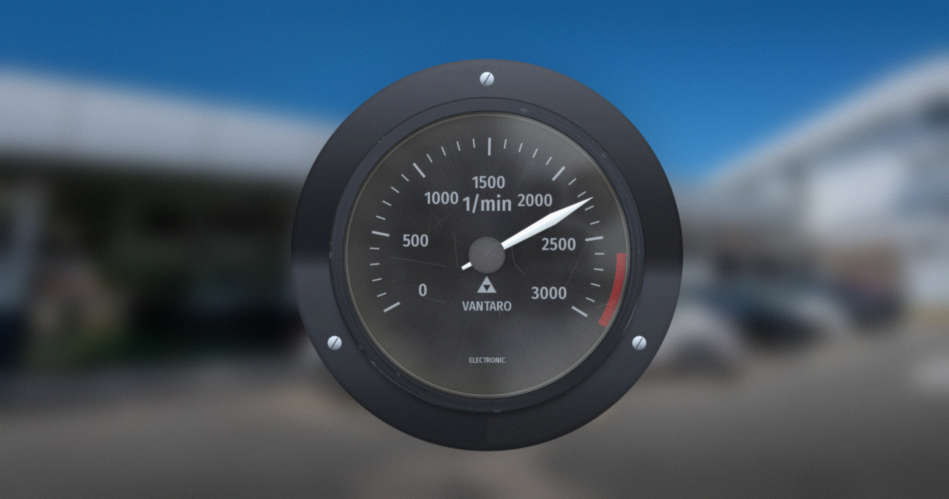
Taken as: 2250 rpm
